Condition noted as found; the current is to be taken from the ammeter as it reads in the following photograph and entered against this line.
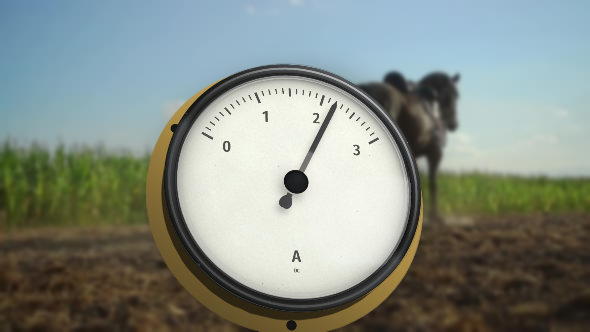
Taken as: 2.2 A
